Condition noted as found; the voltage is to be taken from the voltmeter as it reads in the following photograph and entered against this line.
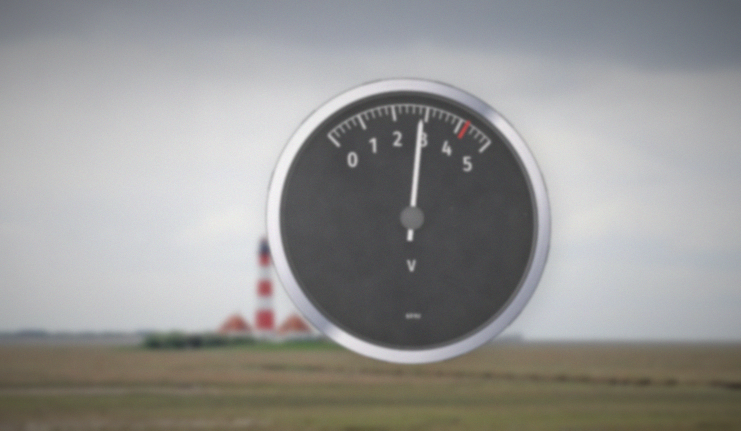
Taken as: 2.8 V
